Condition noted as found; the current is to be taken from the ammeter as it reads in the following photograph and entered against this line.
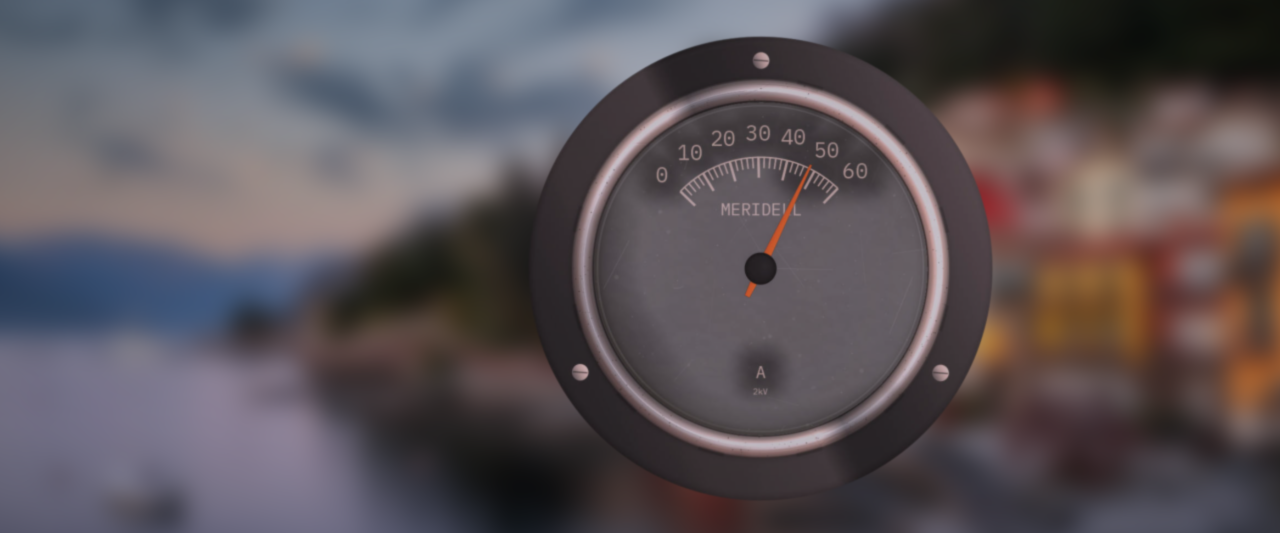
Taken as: 48 A
